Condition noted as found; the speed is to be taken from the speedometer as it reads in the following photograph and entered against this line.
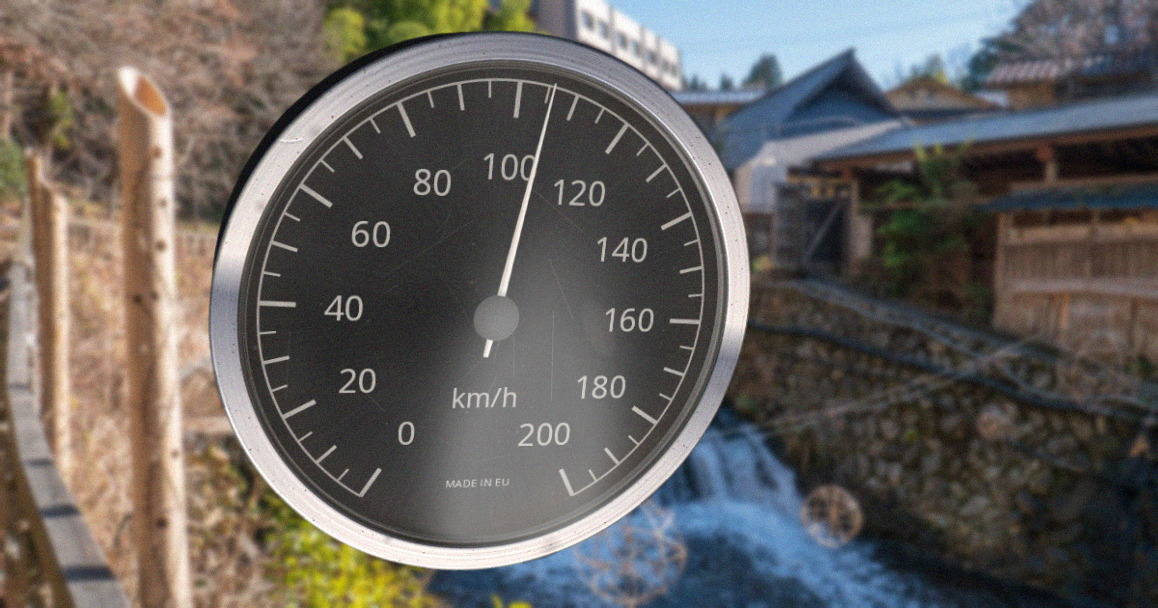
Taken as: 105 km/h
